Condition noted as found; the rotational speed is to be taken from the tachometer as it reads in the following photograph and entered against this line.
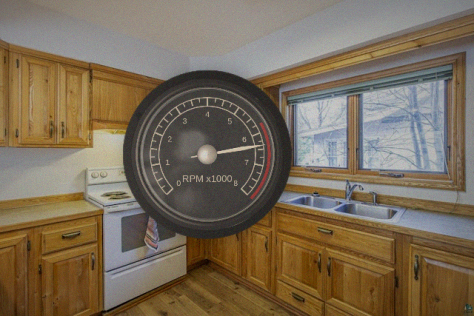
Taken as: 6375 rpm
